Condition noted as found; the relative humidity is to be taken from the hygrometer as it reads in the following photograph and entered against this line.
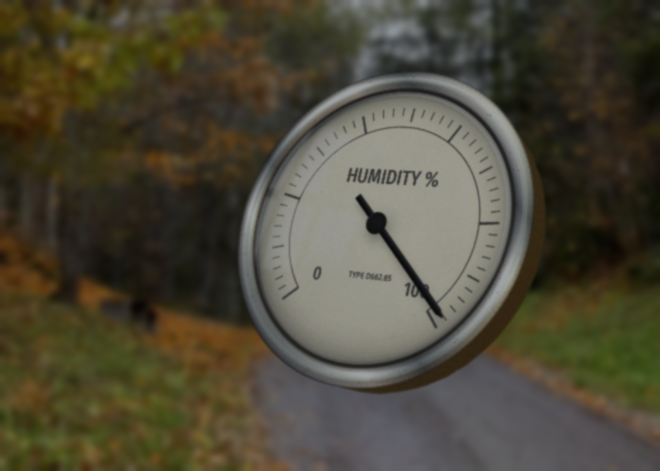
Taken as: 98 %
